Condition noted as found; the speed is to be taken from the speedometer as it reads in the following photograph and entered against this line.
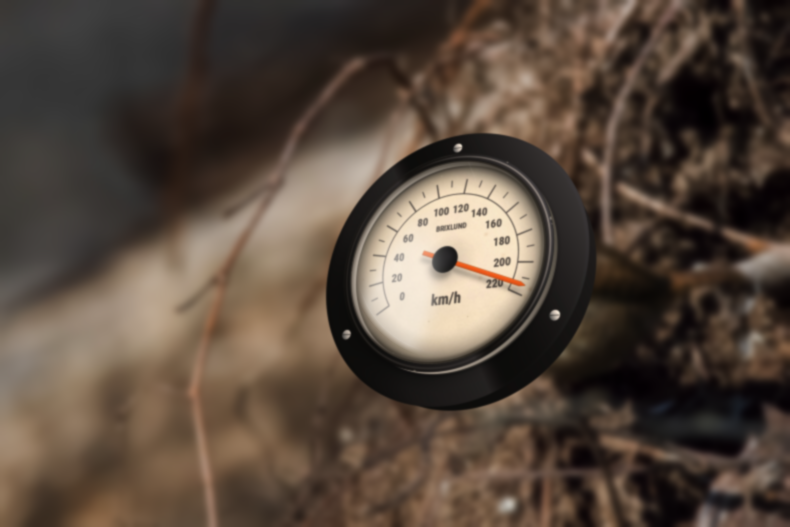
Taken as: 215 km/h
